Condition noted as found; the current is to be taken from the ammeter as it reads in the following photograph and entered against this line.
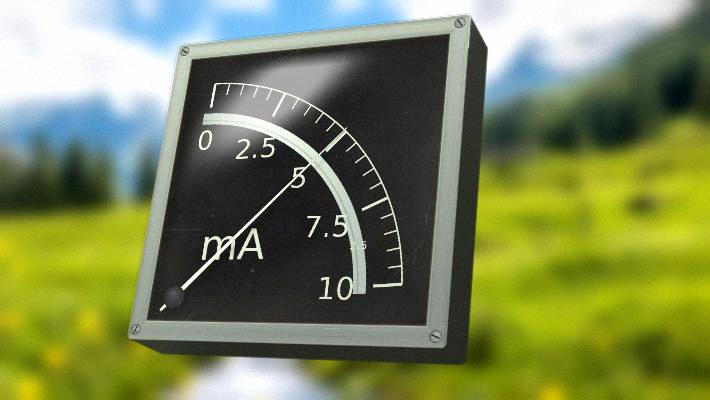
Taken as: 5 mA
